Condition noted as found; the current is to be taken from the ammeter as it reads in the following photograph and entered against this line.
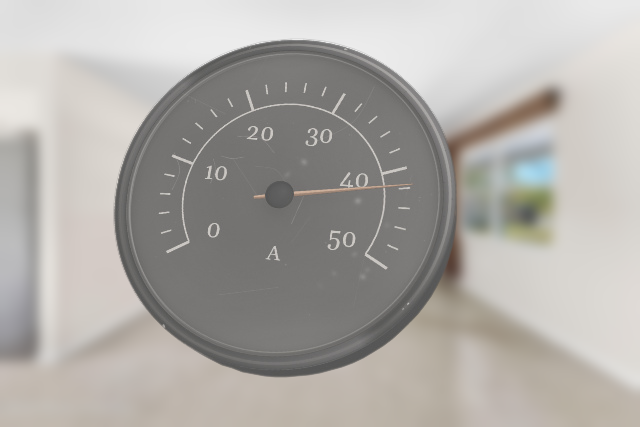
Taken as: 42 A
